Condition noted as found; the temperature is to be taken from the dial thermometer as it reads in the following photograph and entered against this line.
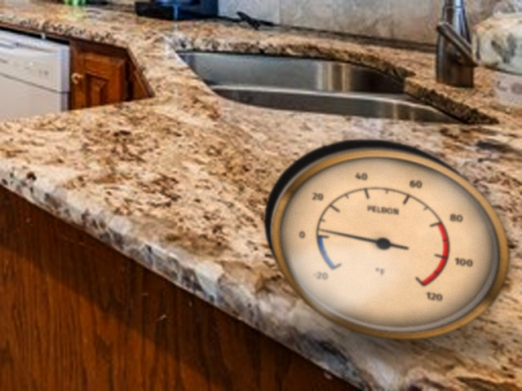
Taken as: 5 °F
